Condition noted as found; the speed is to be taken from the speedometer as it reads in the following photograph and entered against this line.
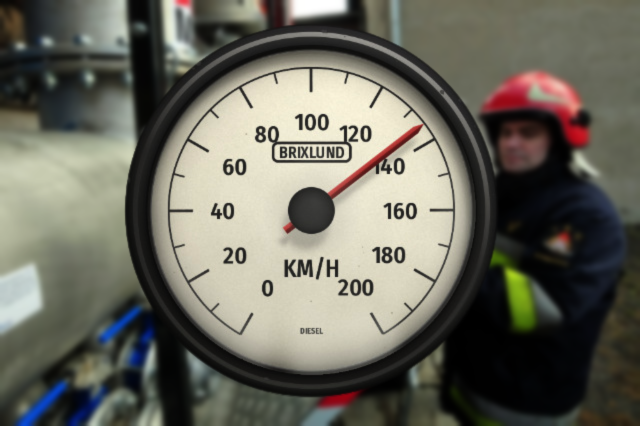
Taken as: 135 km/h
